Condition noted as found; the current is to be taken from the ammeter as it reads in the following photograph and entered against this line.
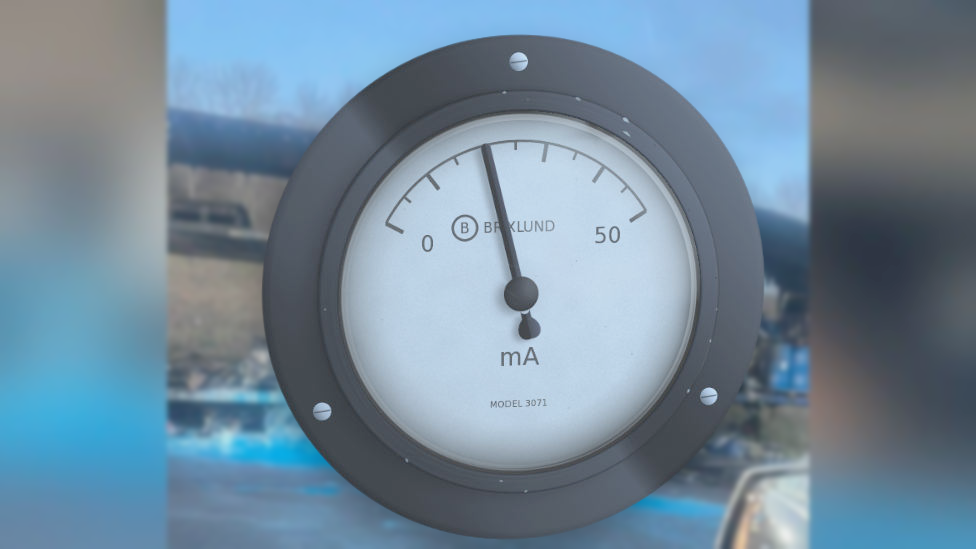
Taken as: 20 mA
